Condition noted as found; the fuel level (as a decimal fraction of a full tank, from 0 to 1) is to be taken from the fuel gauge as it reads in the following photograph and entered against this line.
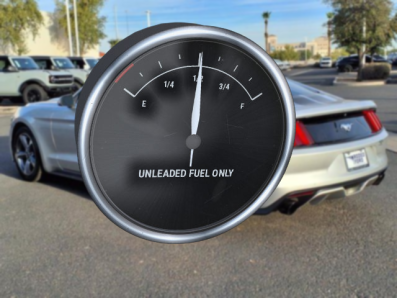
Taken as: 0.5
